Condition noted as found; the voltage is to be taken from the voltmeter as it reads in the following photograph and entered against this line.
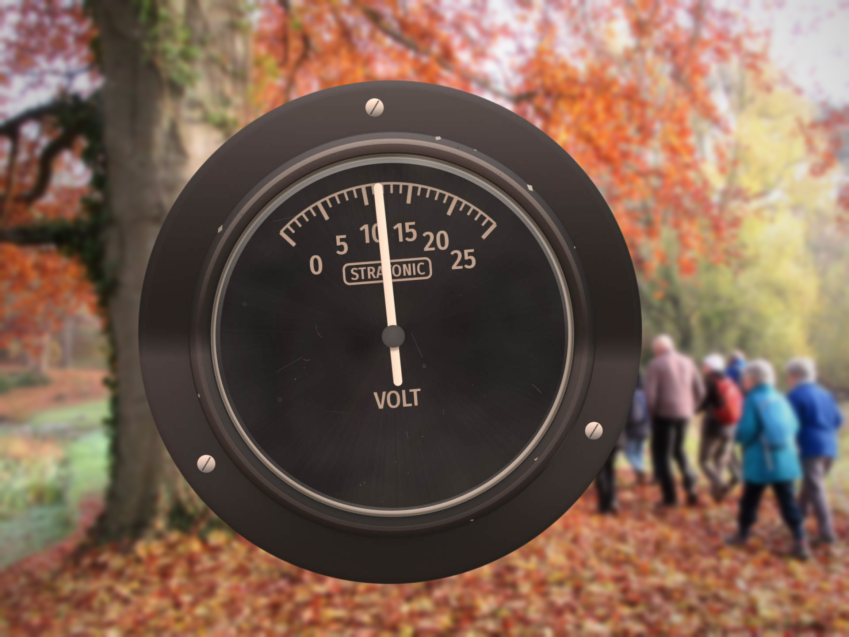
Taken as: 11.5 V
